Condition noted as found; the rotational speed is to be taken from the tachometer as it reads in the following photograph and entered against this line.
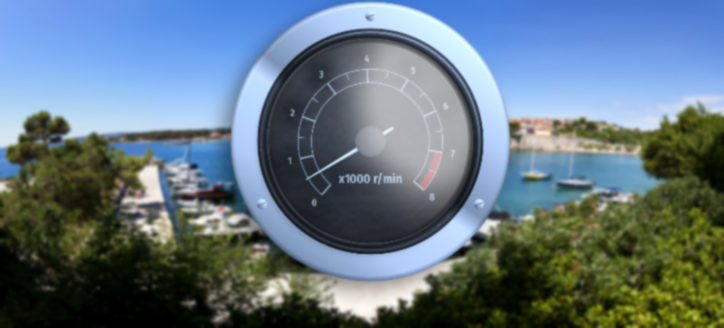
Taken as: 500 rpm
